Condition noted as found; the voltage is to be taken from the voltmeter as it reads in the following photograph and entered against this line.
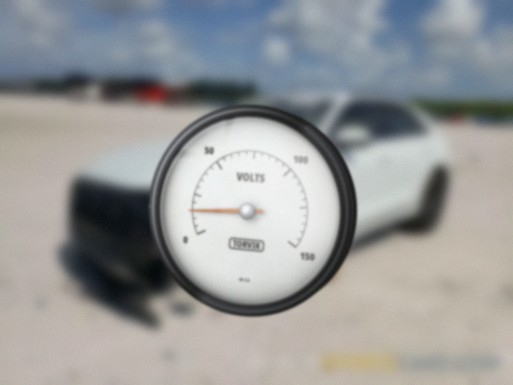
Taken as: 15 V
